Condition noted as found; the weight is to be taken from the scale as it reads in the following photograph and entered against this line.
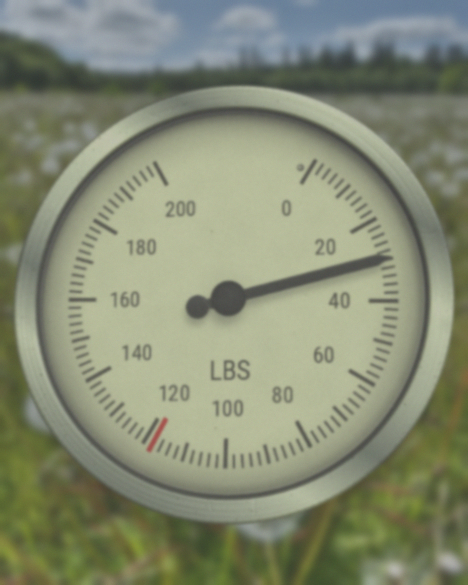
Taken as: 30 lb
